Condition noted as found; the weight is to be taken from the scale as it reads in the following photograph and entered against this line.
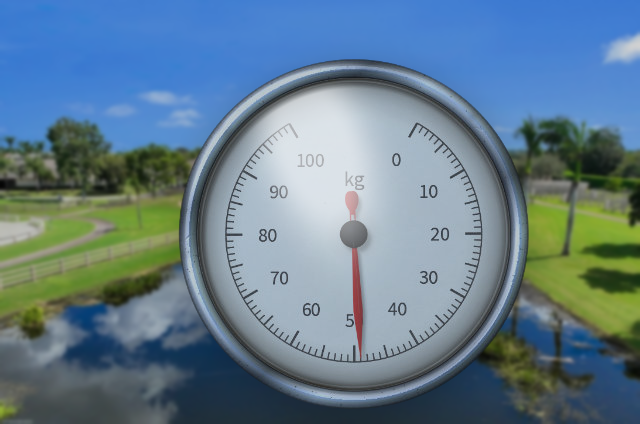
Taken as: 49 kg
